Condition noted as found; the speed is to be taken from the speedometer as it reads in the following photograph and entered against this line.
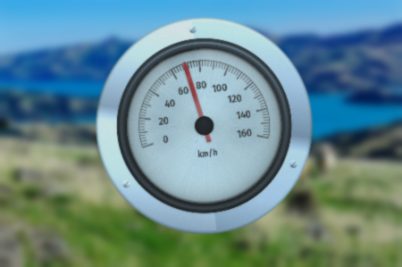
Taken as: 70 km/h
